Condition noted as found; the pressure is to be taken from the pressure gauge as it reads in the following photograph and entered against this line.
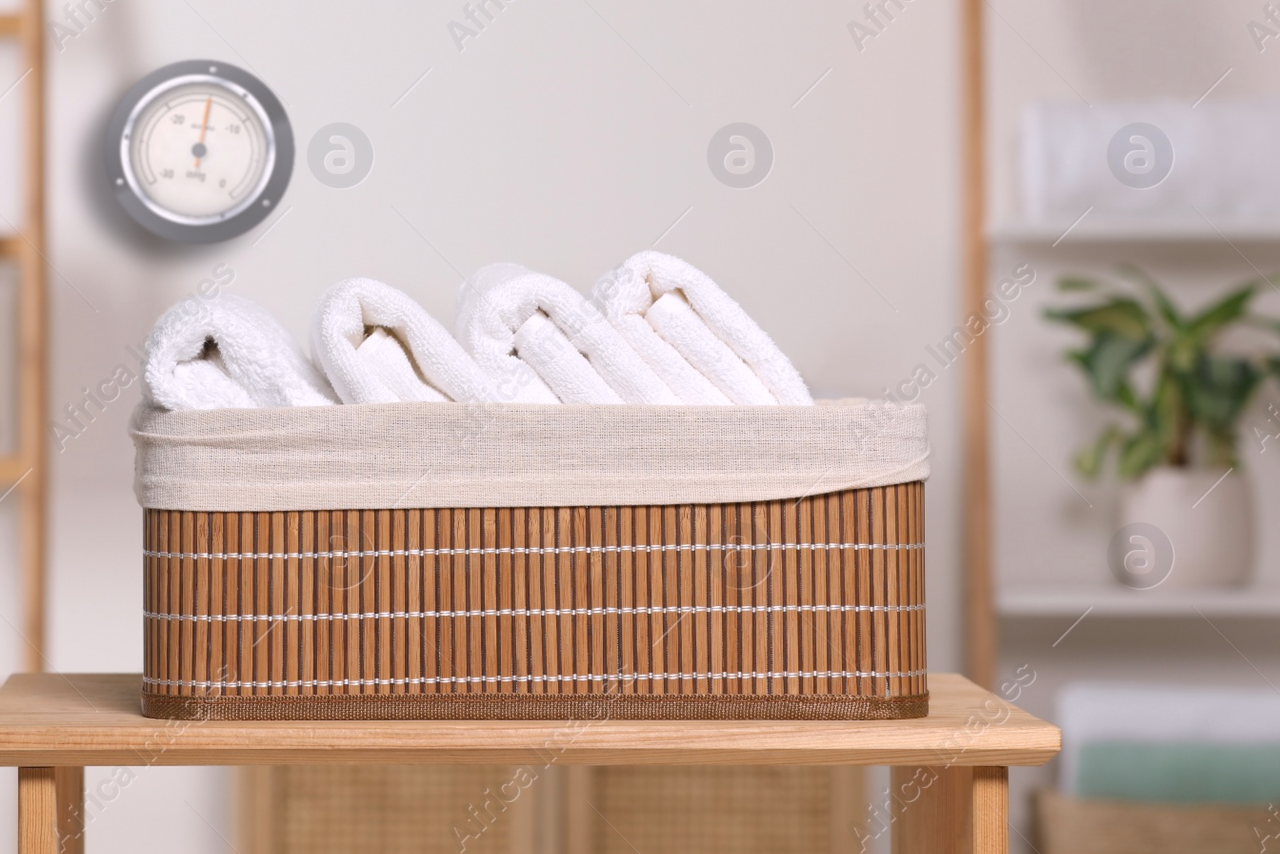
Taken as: -15 inHg
